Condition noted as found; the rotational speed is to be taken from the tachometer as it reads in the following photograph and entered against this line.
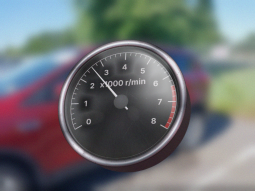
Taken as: 2600 rpm
